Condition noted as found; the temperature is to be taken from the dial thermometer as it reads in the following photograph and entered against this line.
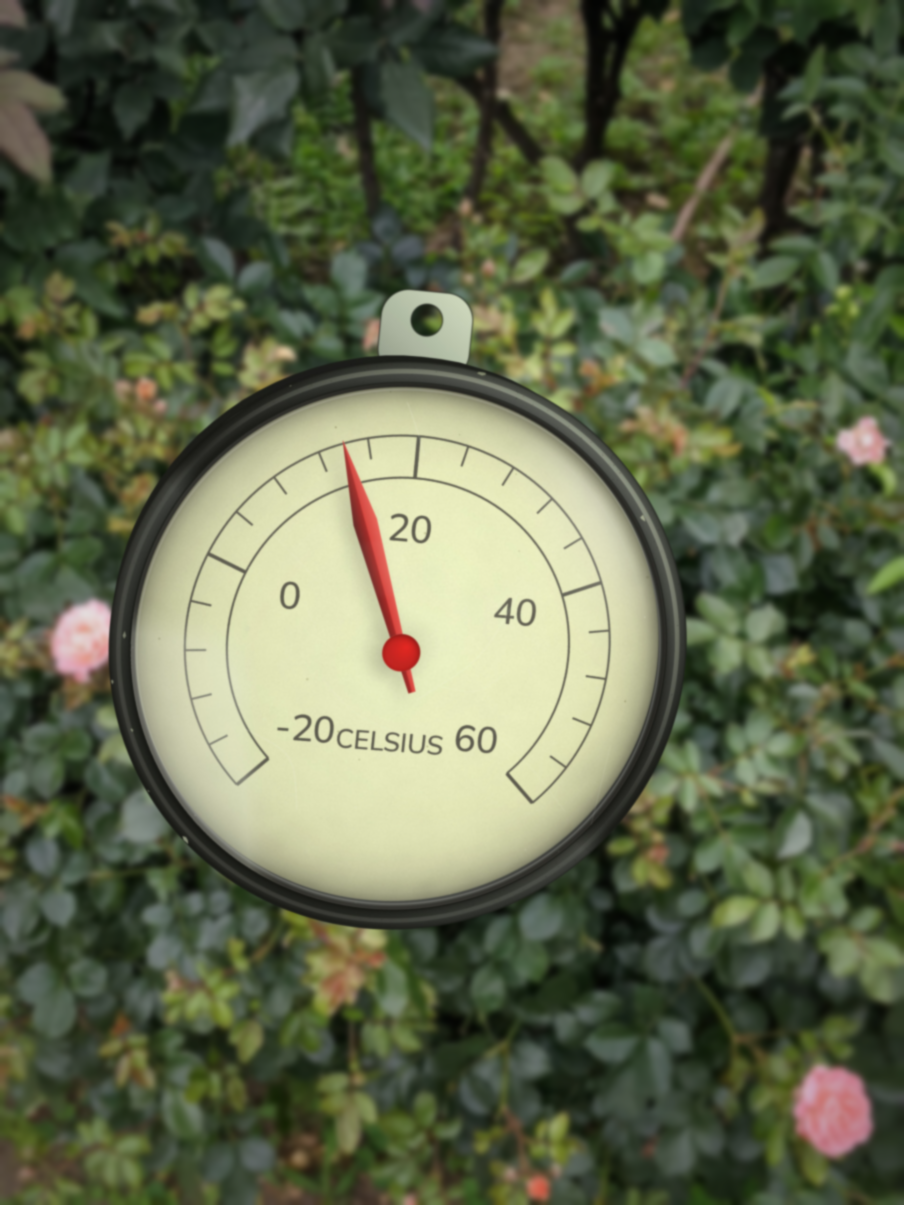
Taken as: 14 °C
